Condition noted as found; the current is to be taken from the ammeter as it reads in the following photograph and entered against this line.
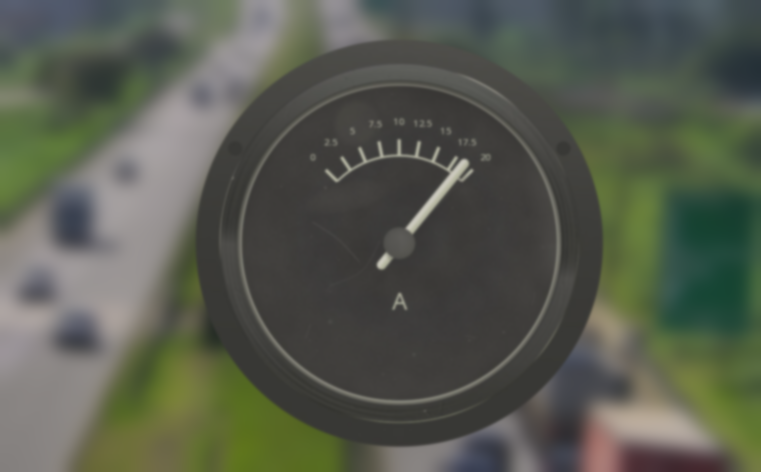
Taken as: 18.75 A
